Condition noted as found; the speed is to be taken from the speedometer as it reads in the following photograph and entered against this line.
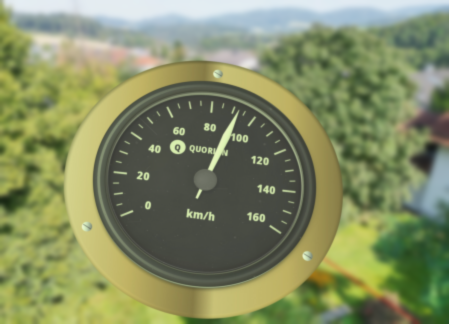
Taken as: 92.5 km/h
